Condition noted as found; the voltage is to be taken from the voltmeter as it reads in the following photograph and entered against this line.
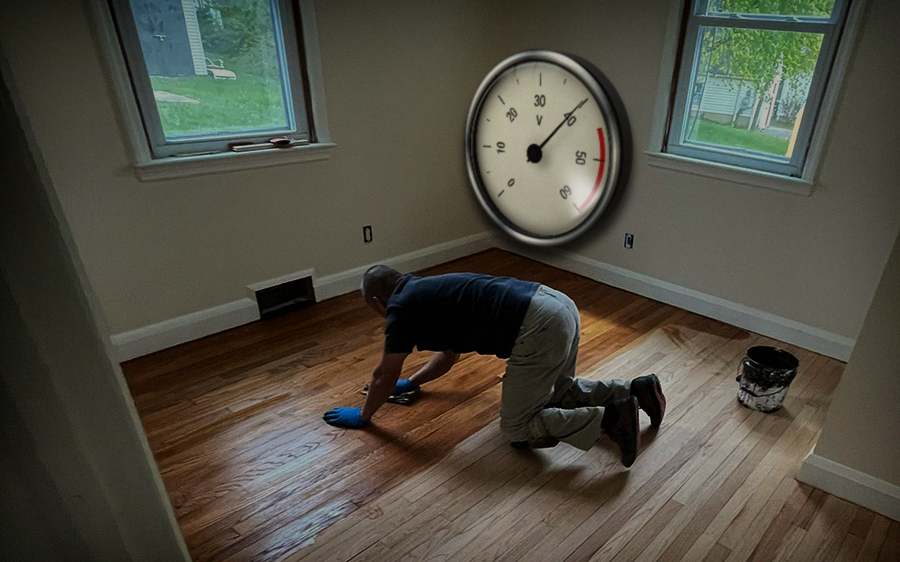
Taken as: 40 V
